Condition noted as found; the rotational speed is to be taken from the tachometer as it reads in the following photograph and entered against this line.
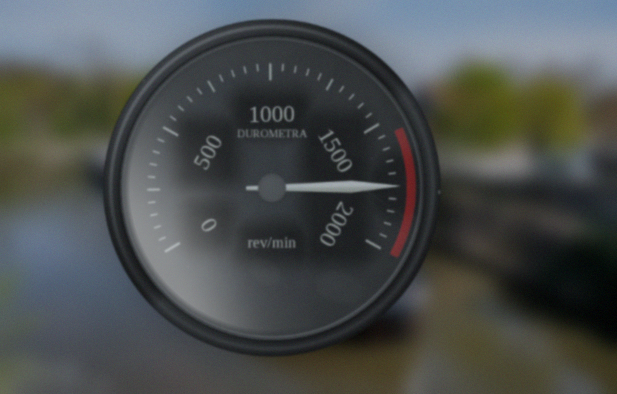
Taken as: 1750 rpm
